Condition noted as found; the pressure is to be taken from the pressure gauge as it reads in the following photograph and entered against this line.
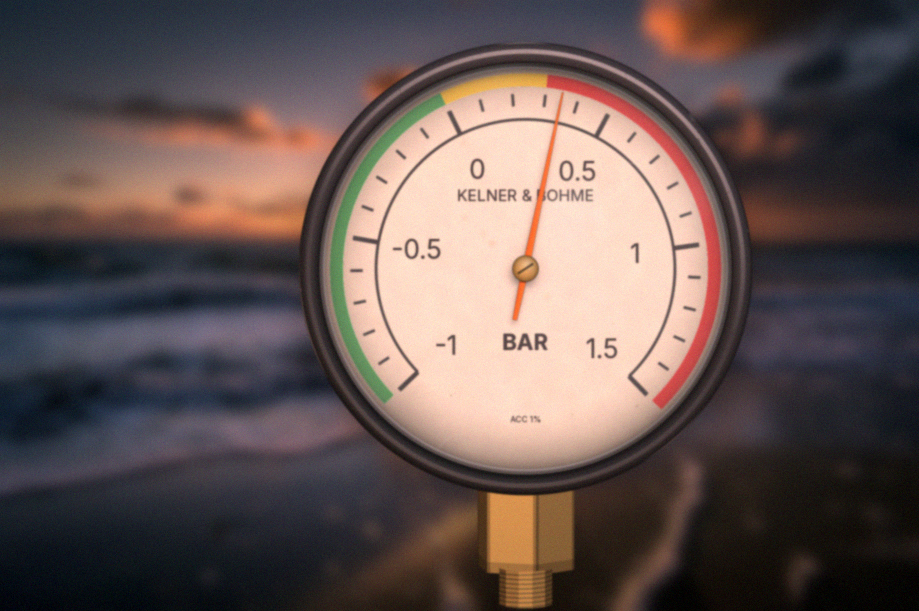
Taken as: 0.35 bar
